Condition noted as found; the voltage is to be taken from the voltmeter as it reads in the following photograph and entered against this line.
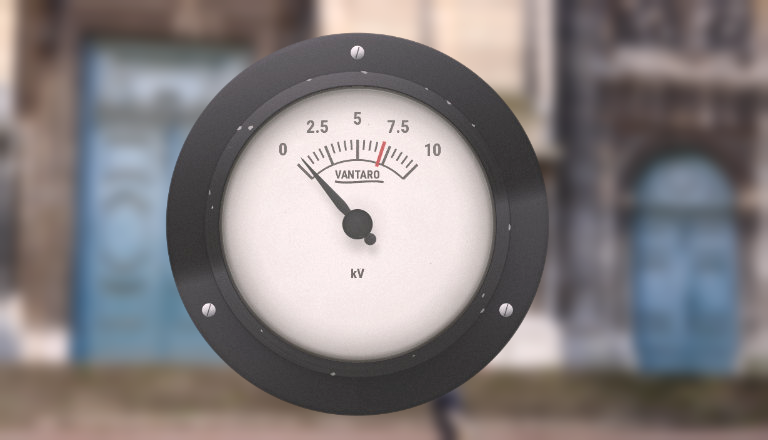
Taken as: 0.5 kV
